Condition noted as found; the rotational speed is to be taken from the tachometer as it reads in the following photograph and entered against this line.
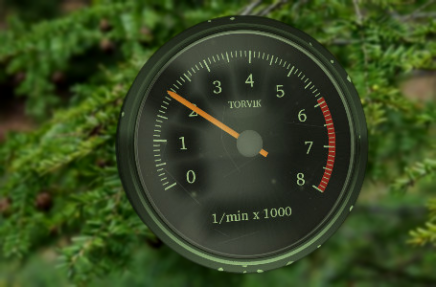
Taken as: 2000 rpm
